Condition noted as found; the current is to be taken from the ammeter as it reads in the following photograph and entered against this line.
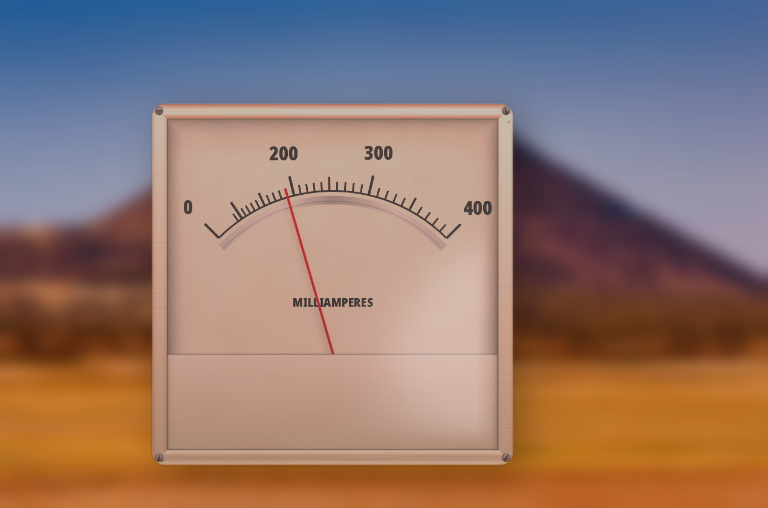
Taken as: 190 mA
